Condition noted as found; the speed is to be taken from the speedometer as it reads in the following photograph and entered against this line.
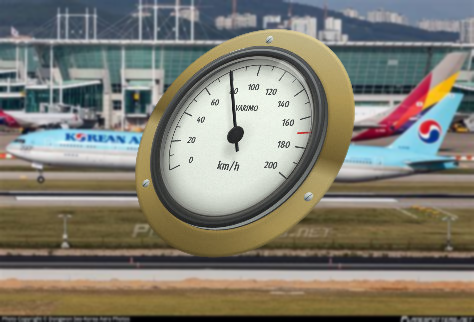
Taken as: 80 km/h
